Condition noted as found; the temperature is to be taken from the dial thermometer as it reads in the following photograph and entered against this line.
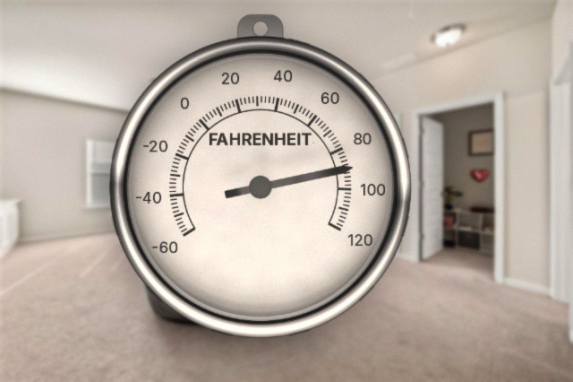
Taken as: 90 °F
